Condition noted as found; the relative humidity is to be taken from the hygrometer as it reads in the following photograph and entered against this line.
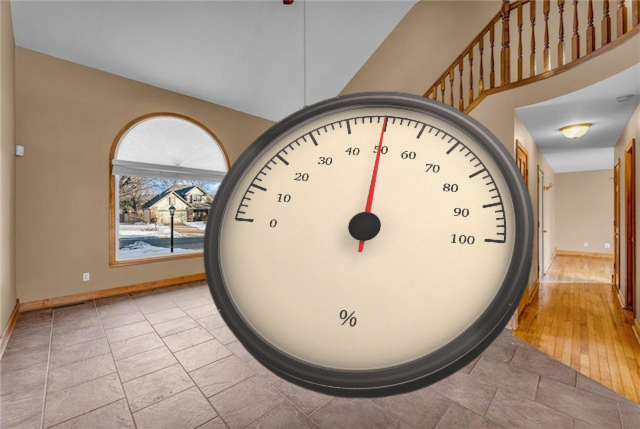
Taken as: 50 %
